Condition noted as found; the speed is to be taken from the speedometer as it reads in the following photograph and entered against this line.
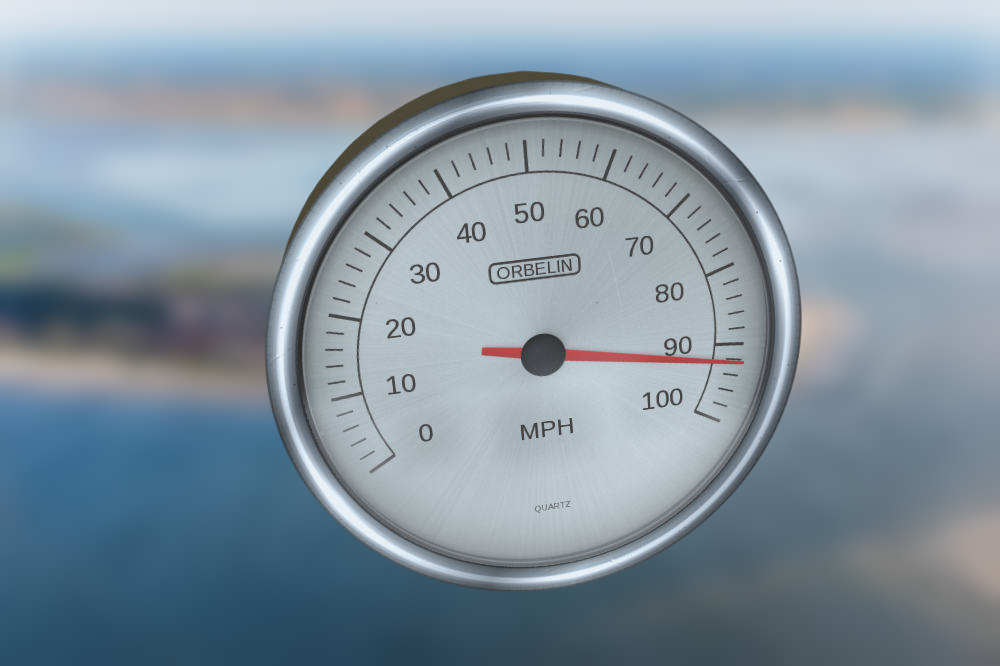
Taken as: 92 mph
